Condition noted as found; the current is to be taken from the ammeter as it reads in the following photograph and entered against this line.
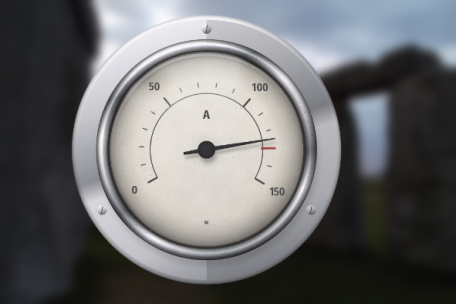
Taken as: 125 A
